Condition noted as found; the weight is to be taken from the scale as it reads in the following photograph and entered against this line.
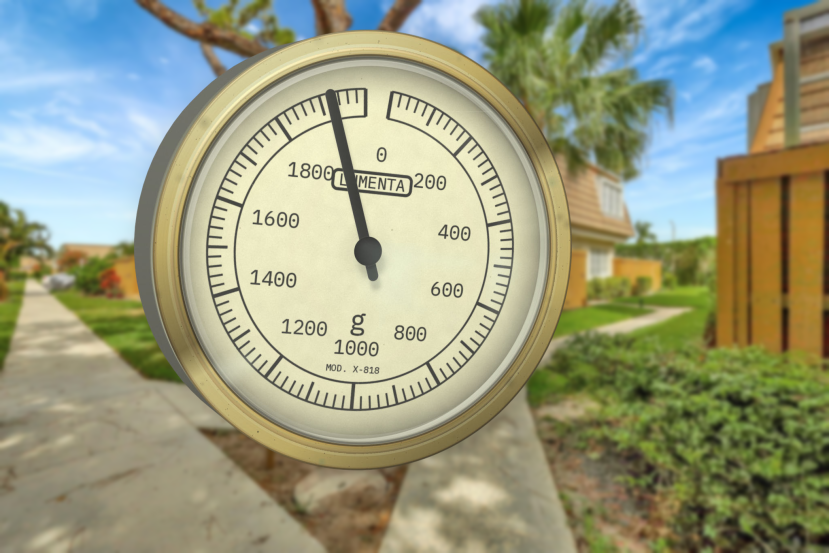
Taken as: 1920 g
